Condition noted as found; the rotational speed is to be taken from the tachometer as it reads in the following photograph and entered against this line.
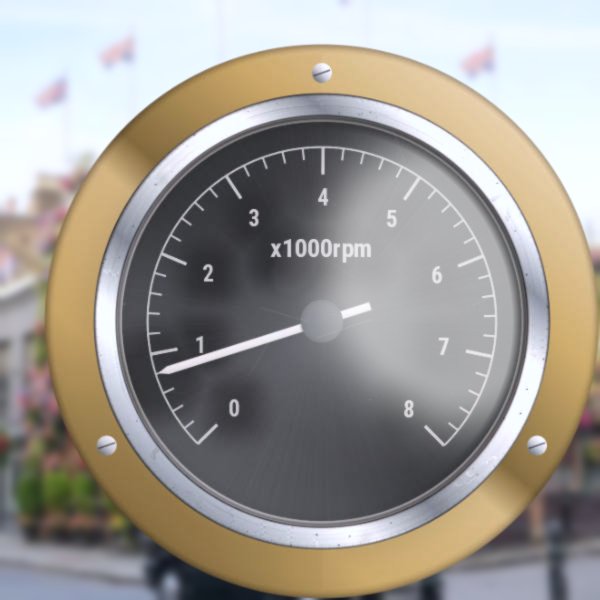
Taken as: 800 rpm
